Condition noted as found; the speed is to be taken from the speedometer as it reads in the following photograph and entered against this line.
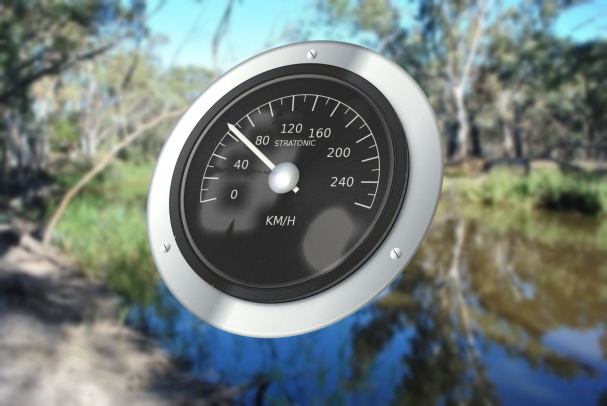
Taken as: 65 km/h
